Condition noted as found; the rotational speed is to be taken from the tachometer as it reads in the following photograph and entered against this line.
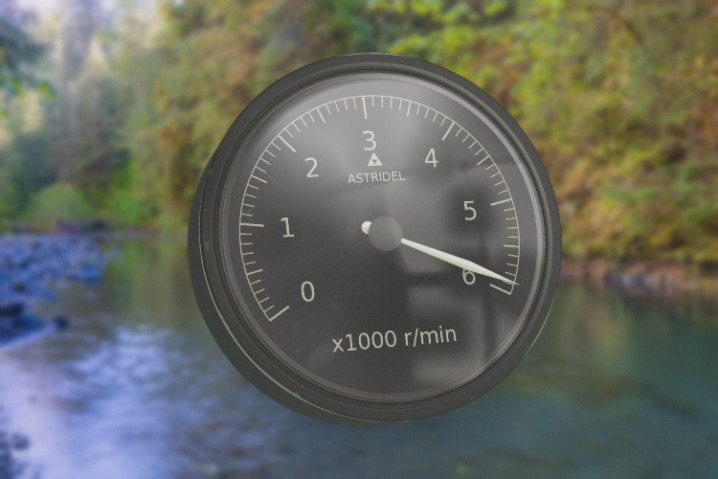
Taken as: 5900 rpm
